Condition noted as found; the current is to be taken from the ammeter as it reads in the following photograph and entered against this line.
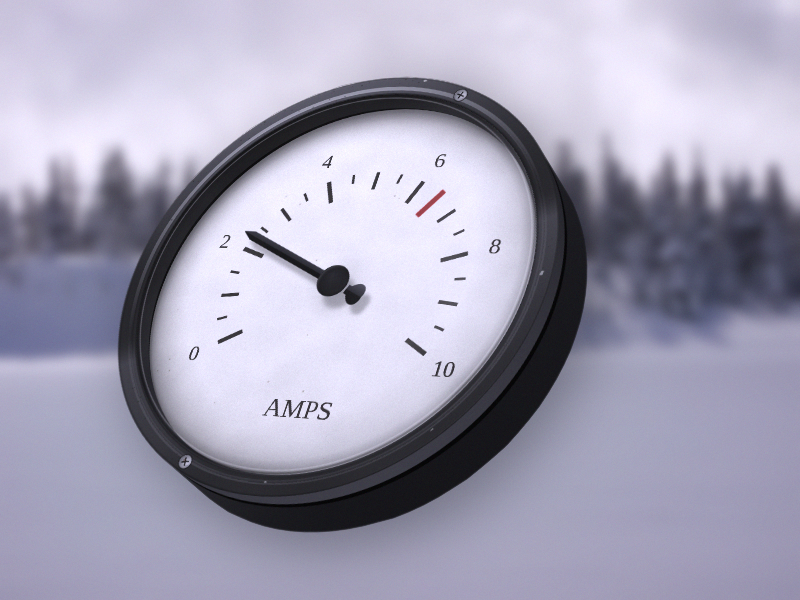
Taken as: 2.25 A
